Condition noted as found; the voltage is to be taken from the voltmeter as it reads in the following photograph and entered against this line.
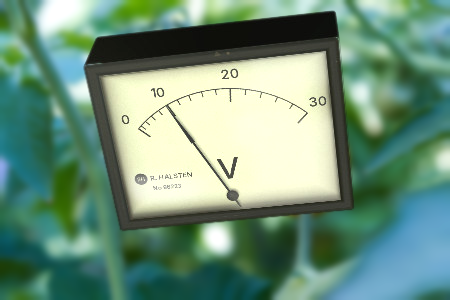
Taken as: 10 V
